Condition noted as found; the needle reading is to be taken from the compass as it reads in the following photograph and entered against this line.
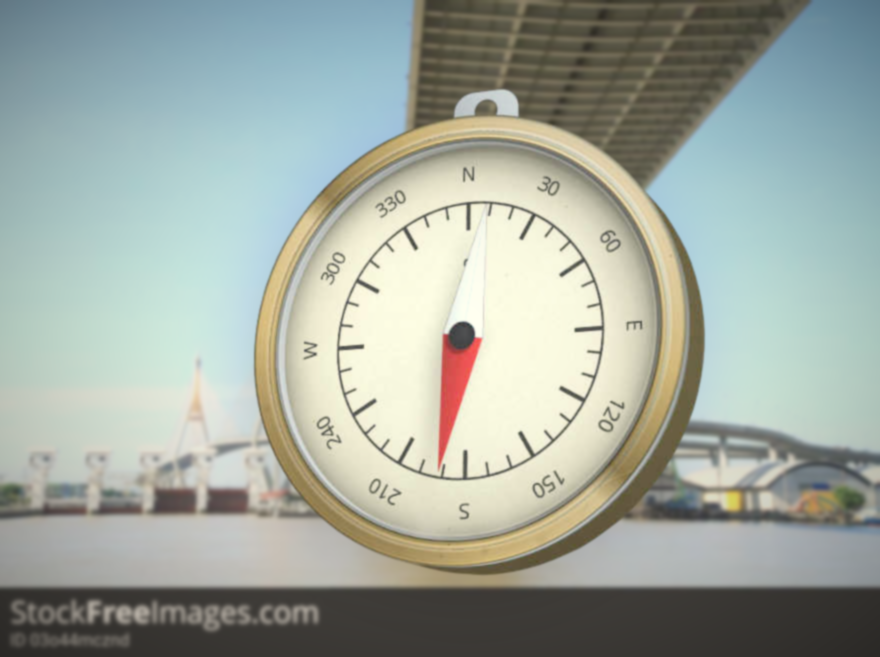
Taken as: 190 °
